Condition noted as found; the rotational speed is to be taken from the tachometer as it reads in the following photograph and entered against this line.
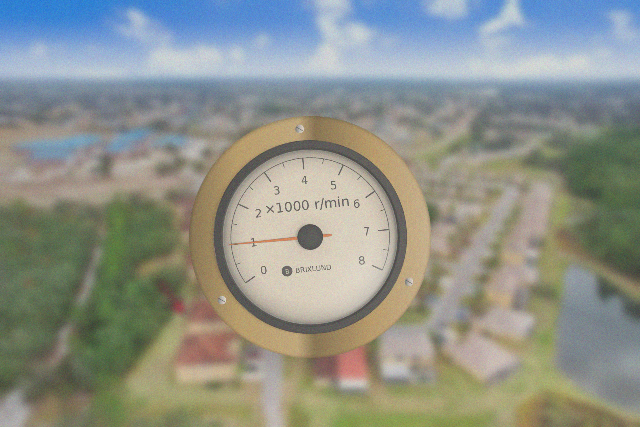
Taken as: 1000 rpm
